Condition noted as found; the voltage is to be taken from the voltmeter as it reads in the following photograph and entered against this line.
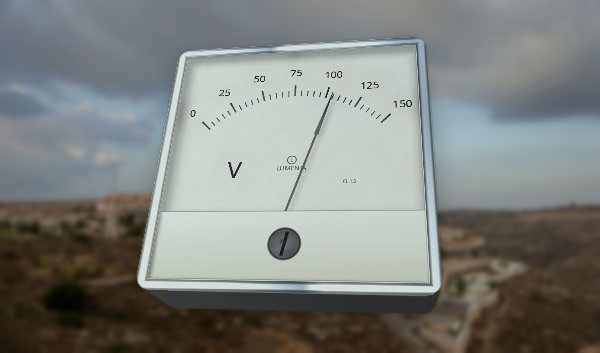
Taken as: 105 V
